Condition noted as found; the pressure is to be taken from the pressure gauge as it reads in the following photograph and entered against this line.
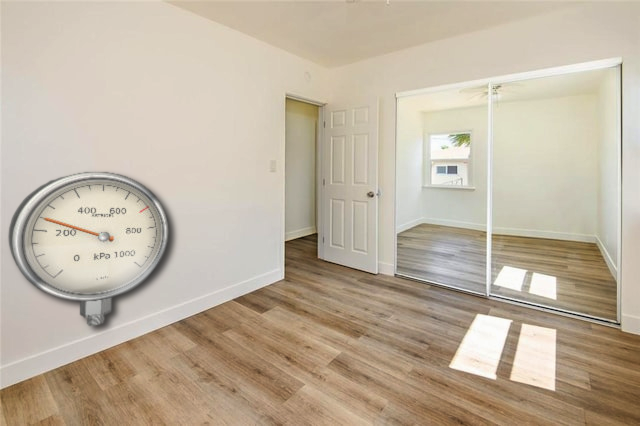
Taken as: 250 kPa
